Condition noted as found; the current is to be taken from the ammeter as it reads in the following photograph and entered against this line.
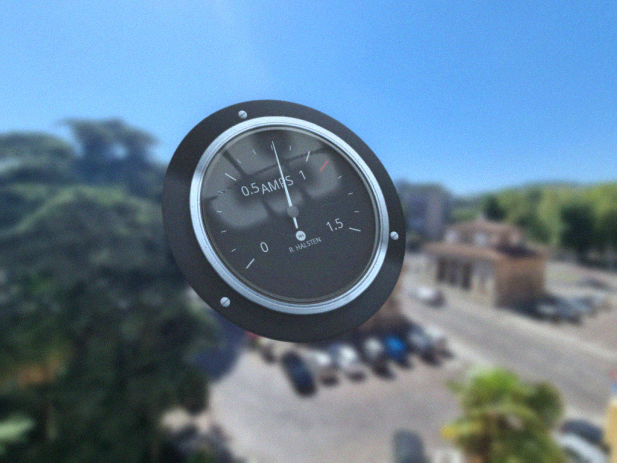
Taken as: 0.8 A
